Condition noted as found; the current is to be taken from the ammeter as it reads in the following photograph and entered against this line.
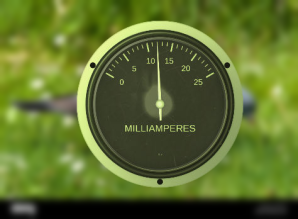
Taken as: 12 mA
